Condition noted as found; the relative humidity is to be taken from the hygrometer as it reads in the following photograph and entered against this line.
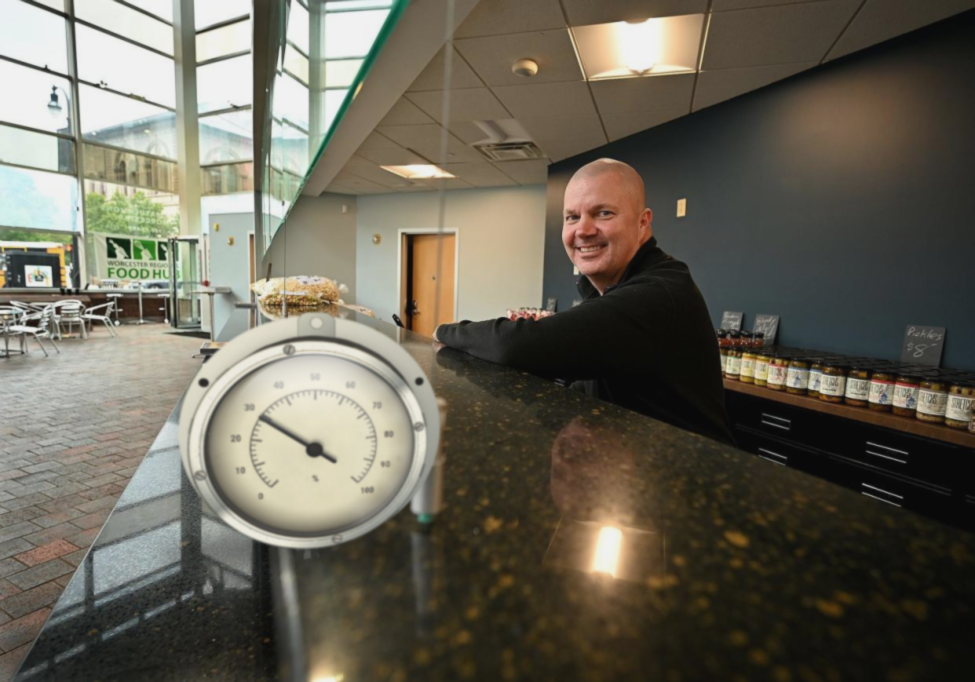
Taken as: 30 %
